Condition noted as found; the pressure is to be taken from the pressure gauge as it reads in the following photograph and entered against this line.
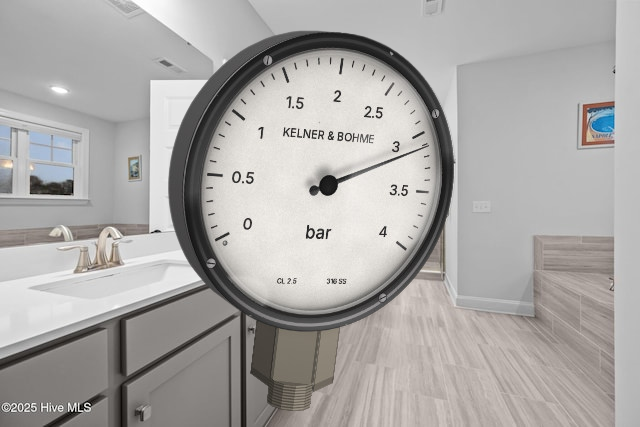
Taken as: 3.1 bar
